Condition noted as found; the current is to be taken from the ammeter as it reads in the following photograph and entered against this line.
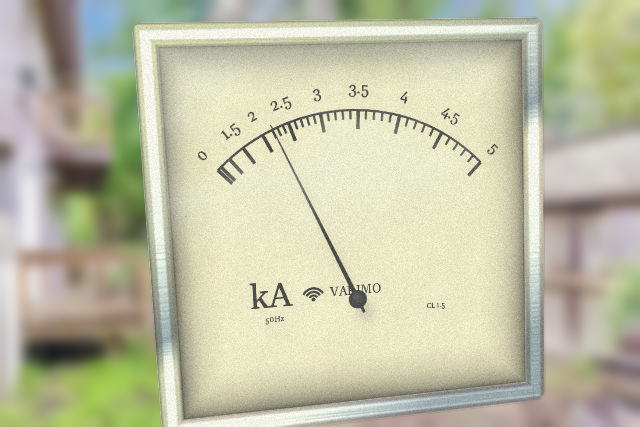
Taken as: 2.2 kA
